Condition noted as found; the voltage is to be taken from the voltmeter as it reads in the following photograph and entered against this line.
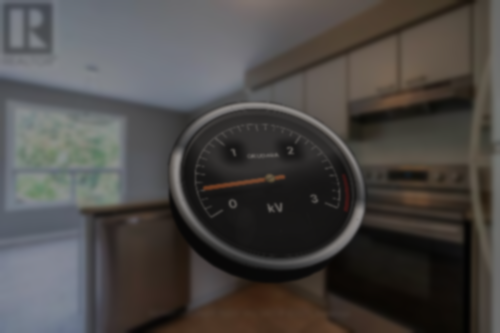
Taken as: 0.3 kV
